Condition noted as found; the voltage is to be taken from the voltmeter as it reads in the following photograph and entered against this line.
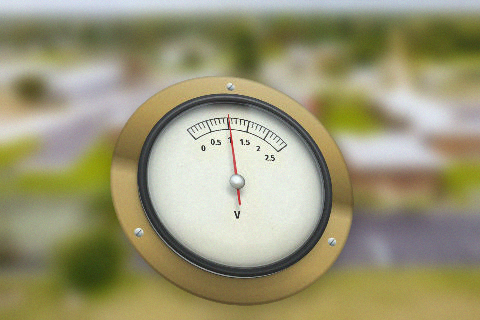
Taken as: 1 V
